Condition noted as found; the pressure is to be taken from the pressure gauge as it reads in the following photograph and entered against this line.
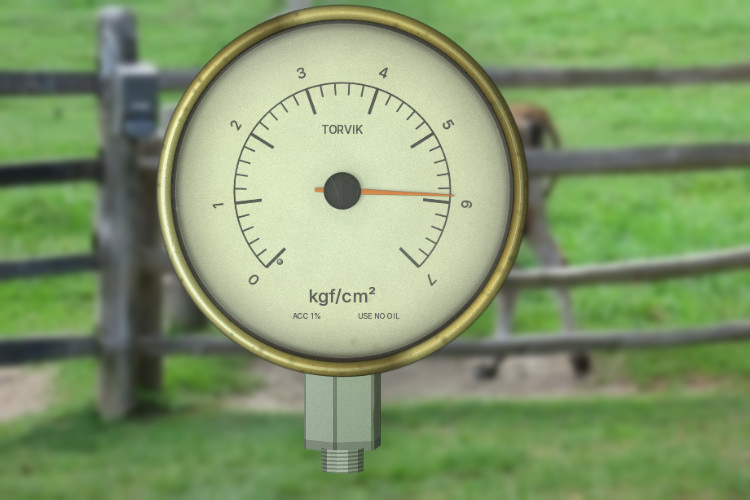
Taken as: 5.9 kg/cm²
